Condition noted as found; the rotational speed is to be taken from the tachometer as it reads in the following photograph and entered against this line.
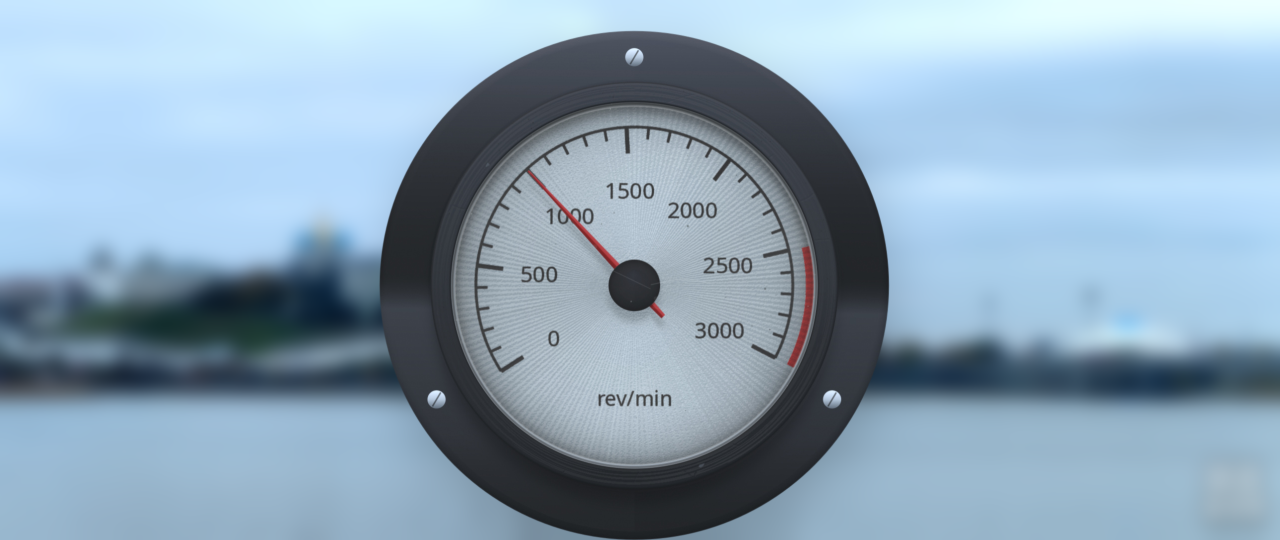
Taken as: 1000 rpm
